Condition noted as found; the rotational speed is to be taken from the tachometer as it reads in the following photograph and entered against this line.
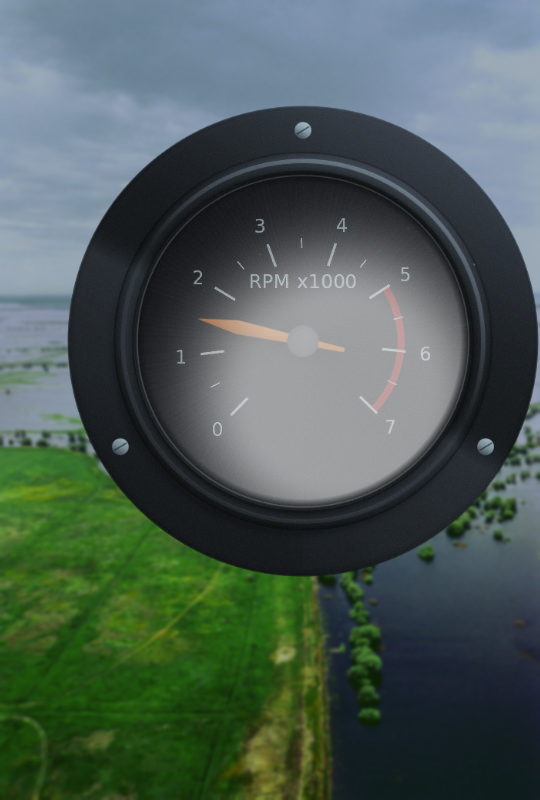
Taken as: 1500 rpm
